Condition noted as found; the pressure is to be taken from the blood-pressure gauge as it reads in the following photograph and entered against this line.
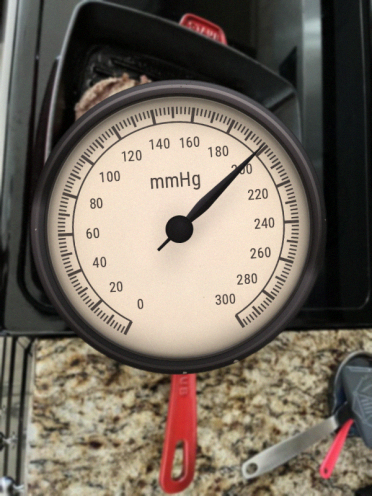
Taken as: 198 mmHg
